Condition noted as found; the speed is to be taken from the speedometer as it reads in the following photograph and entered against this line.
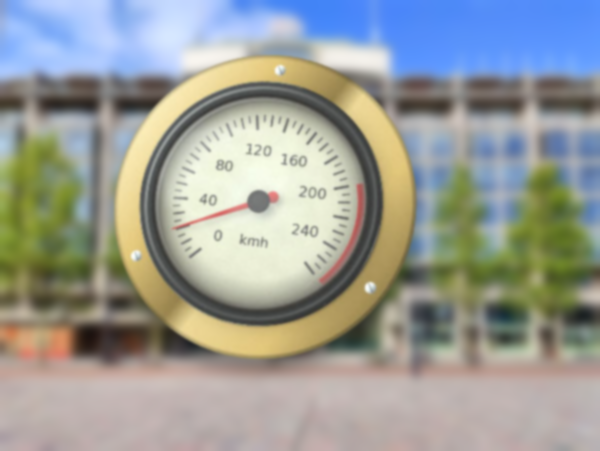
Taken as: 20 km/h
